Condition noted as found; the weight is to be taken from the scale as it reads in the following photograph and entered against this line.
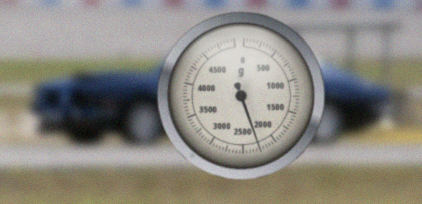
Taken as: 2250 g
